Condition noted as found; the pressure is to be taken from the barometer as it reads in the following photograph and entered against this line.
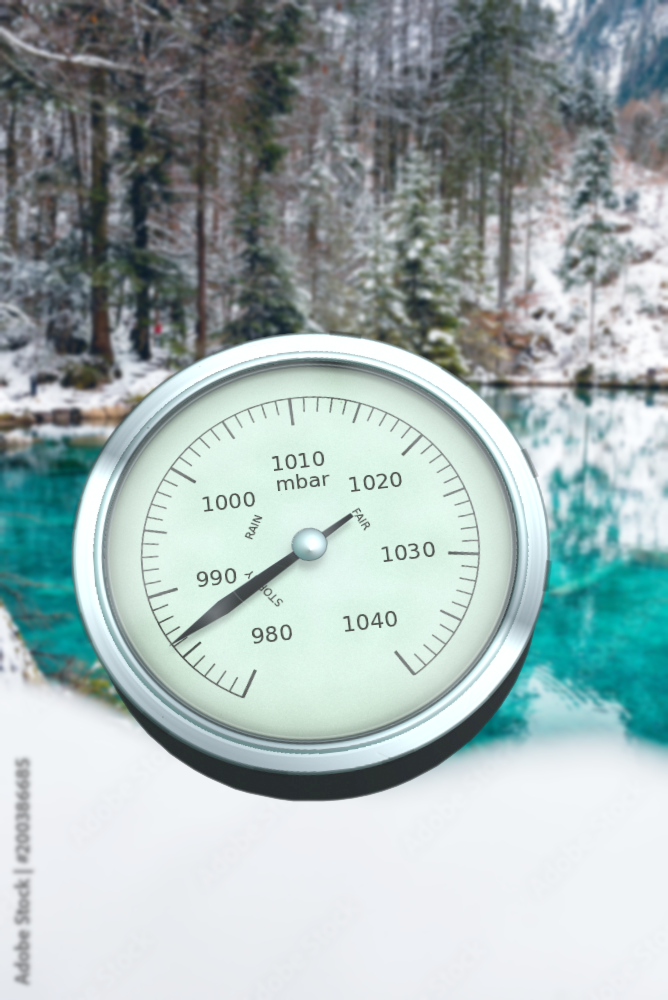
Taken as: 986 mbar
